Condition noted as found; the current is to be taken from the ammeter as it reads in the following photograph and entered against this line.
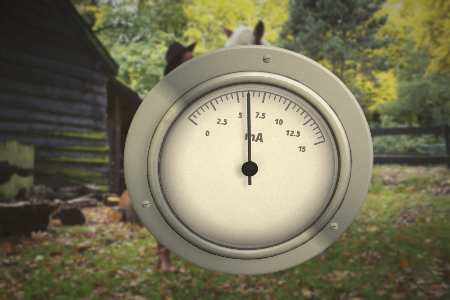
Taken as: 6 mA
